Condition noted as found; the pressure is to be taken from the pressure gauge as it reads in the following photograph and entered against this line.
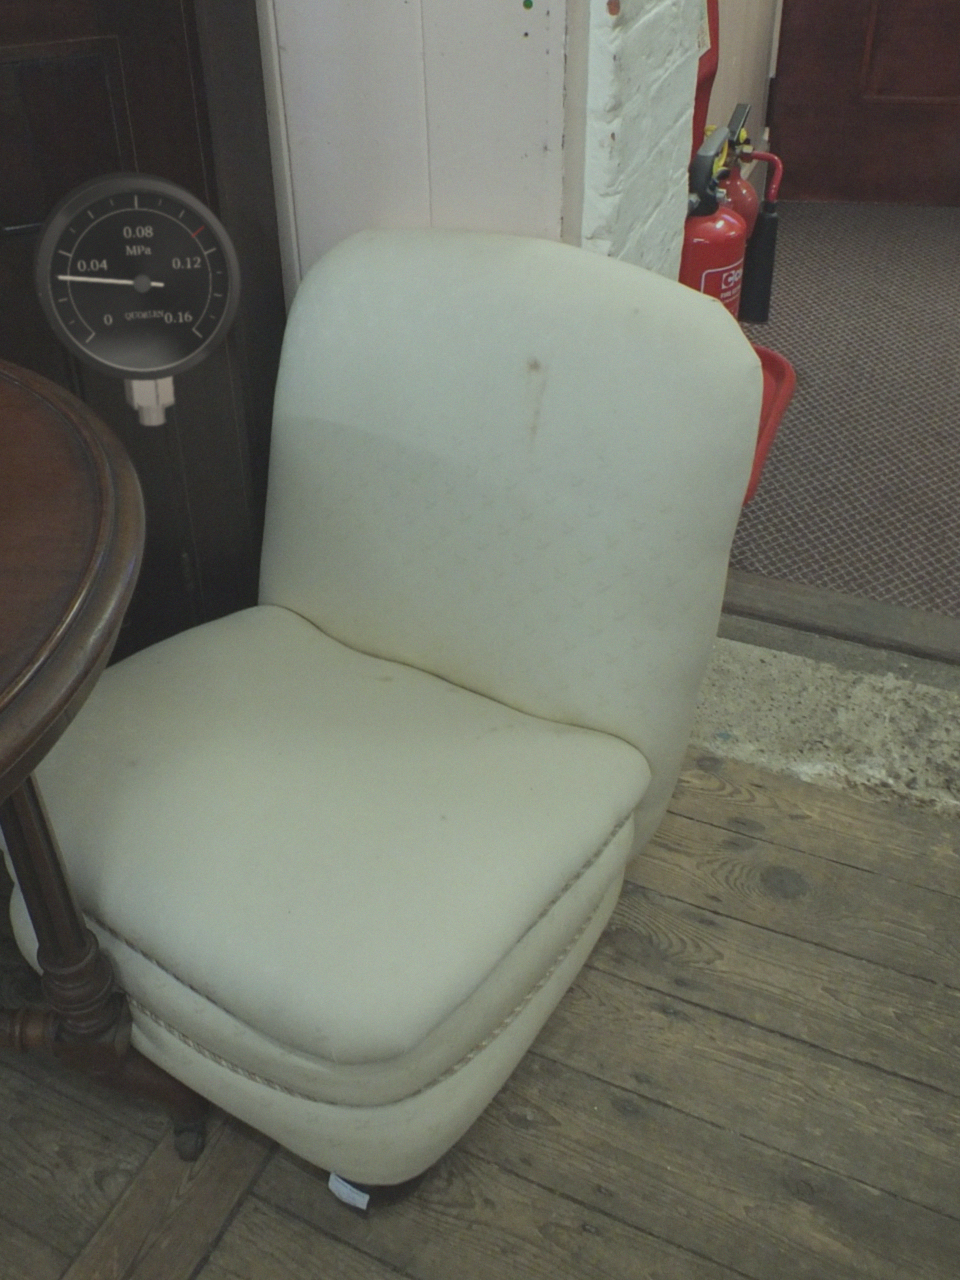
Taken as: 0.03 MPa
